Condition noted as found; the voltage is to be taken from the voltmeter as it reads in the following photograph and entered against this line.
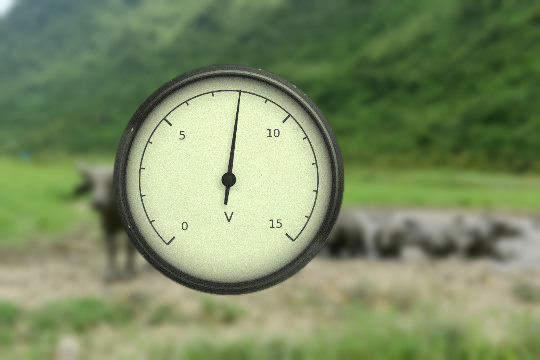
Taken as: 8 V
